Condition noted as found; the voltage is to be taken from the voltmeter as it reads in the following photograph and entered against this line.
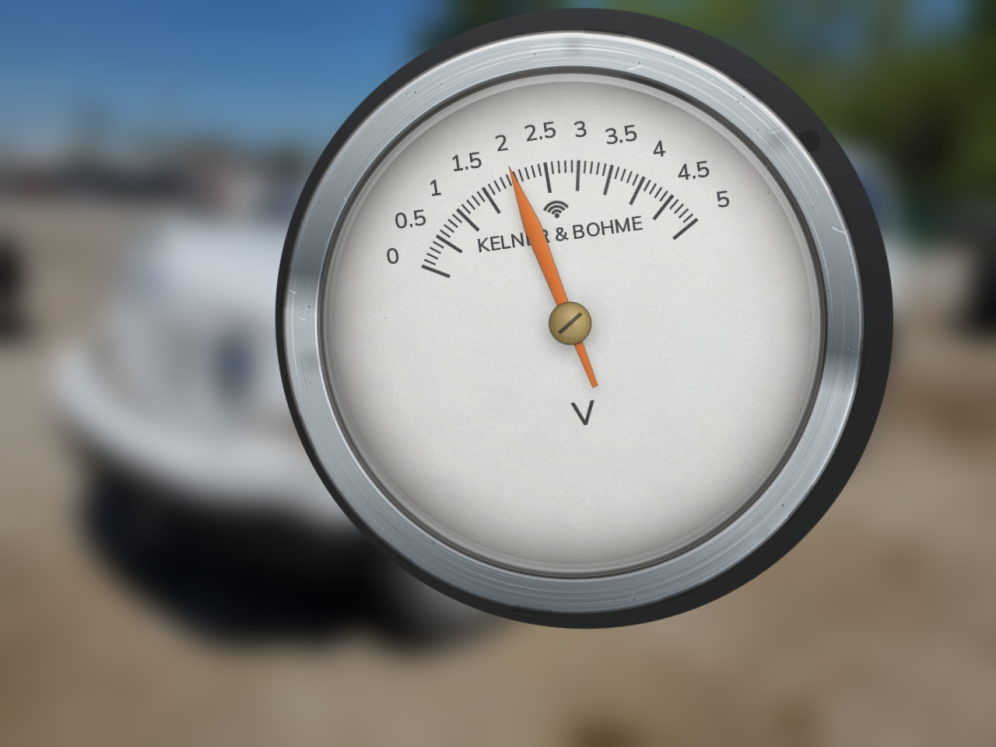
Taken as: 2 V
